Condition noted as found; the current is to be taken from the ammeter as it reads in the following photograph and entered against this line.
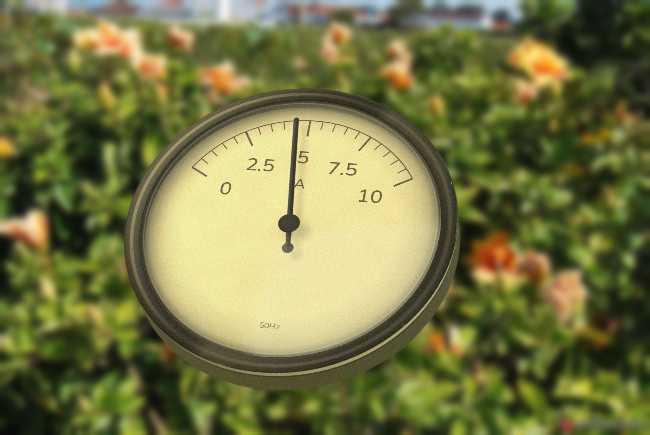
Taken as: 4.5 A
